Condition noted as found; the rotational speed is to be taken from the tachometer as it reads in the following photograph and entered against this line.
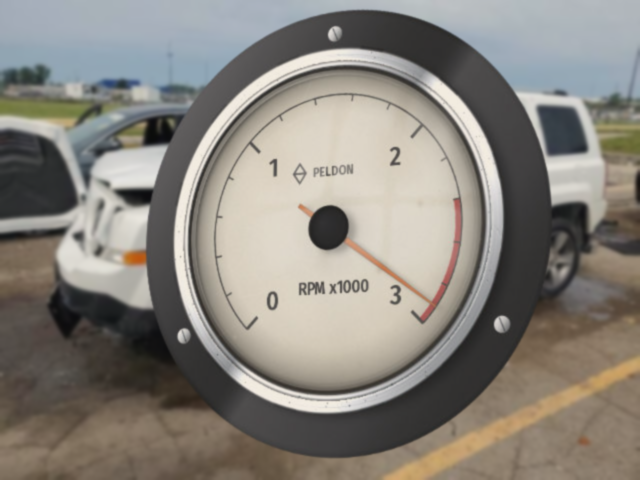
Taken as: 2900 rpm
